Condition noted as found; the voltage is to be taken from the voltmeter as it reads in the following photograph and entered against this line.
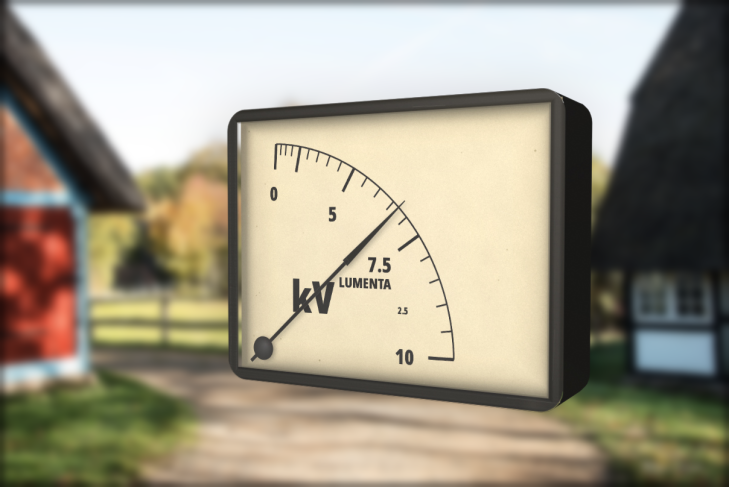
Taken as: 6.75 kV
